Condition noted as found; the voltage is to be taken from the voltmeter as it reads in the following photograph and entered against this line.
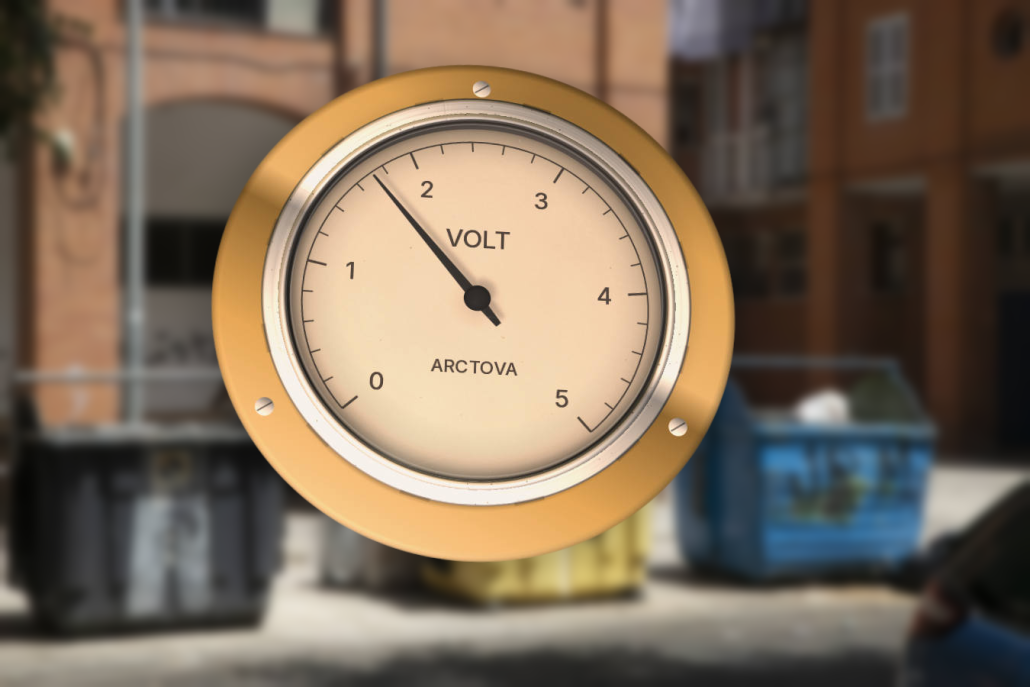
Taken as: 1.7 V
